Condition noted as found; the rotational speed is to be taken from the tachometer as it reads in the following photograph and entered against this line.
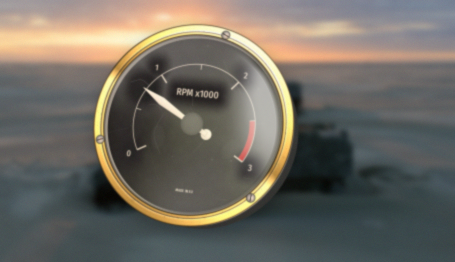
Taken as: 750 rpm
